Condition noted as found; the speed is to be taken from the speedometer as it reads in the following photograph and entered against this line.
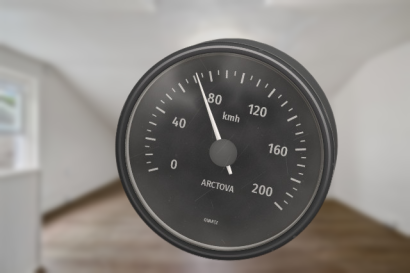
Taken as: 72.5 km/h
